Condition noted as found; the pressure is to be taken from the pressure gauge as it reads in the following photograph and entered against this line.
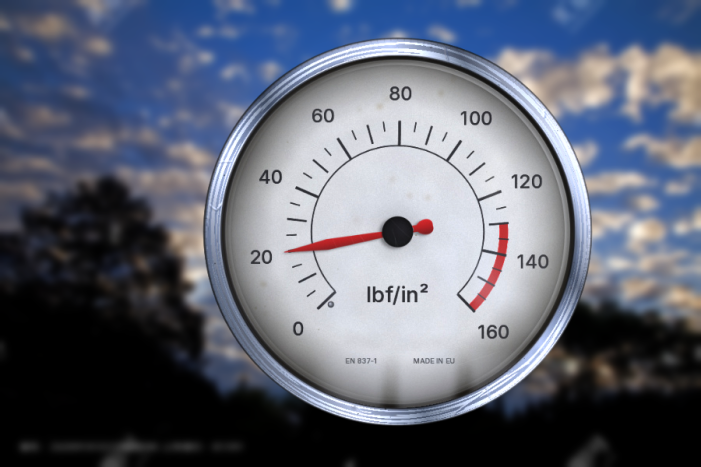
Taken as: 20 psi
